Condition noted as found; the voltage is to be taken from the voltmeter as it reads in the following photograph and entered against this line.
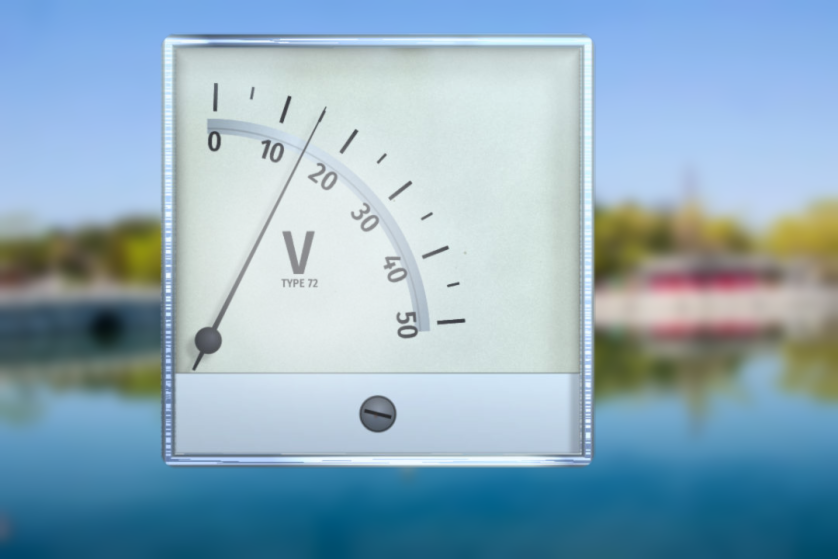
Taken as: 15 V
